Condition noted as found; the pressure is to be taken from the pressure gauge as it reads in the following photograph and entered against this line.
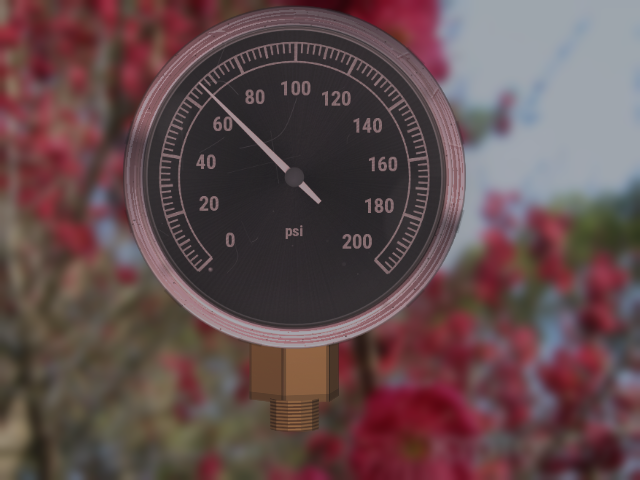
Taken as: 66 psi
